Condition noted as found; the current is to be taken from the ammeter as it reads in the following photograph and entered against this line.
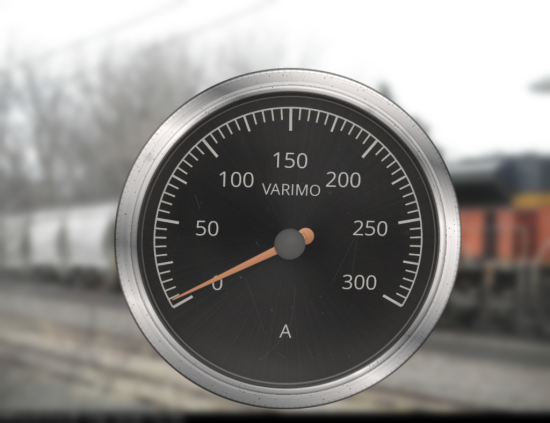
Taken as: 5 A
